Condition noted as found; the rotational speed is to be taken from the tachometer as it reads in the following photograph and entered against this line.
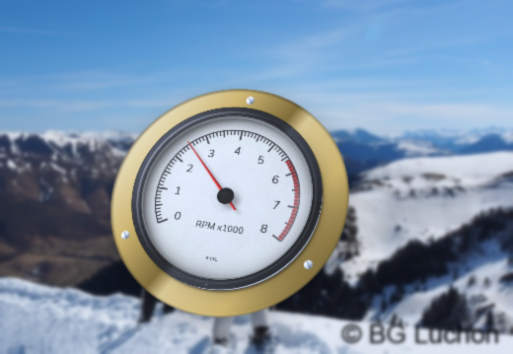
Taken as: 2500 rpm
